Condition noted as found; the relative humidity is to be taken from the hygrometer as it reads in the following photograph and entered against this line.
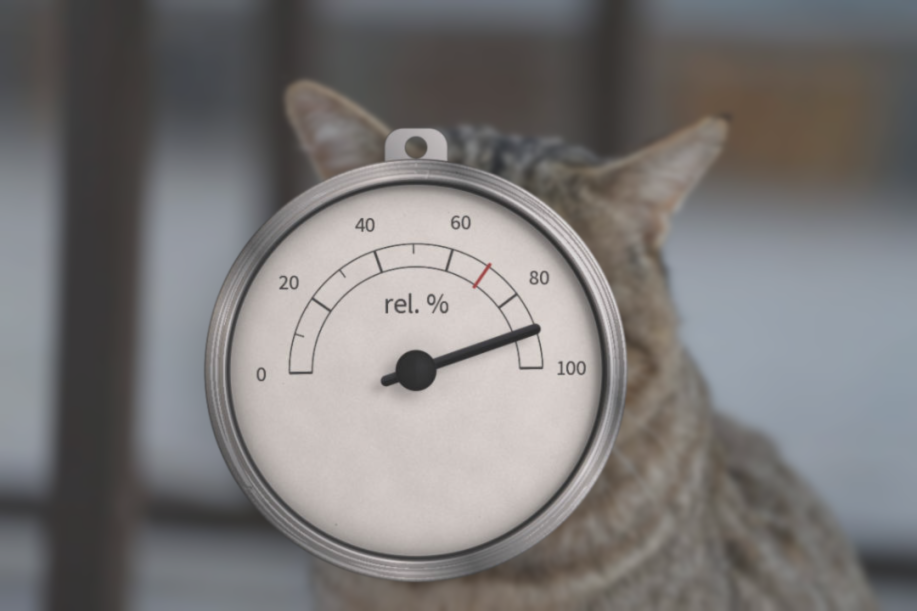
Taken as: 90 %
